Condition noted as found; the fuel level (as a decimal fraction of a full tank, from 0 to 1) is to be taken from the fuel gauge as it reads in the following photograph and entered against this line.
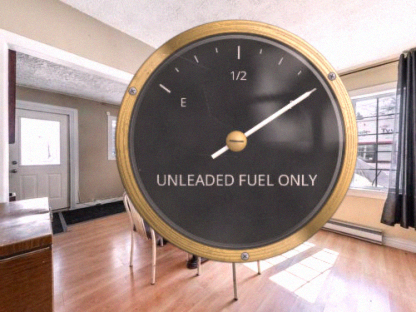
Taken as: 1
